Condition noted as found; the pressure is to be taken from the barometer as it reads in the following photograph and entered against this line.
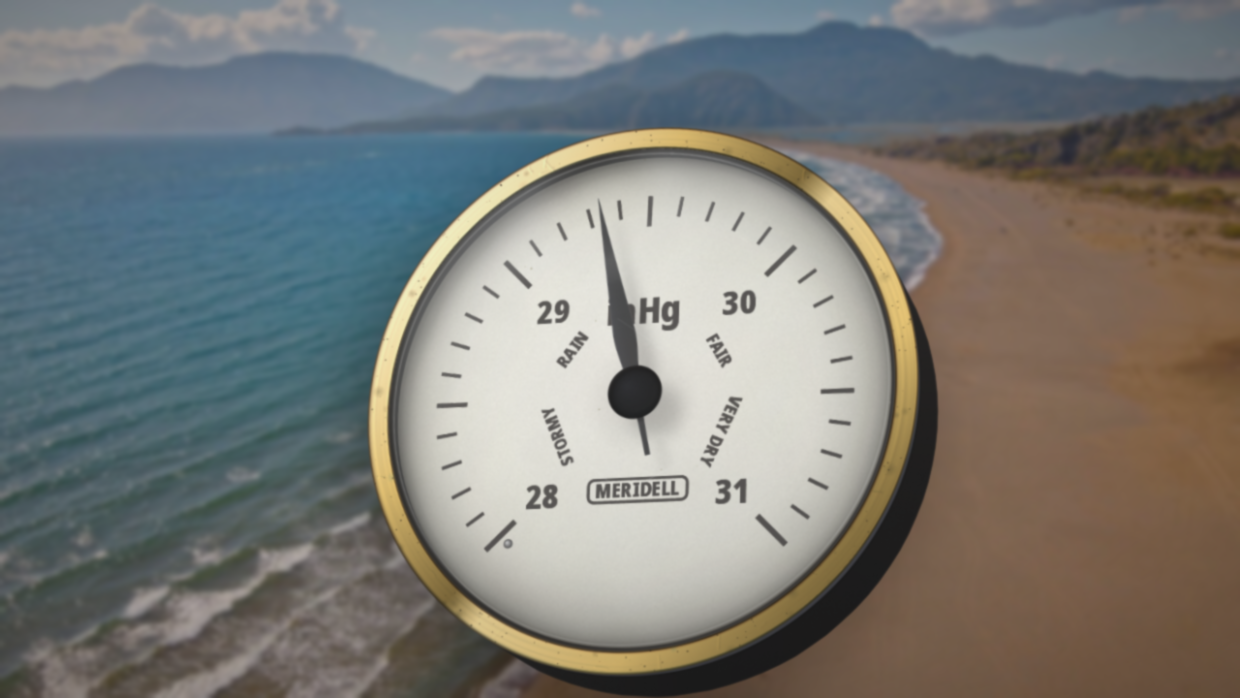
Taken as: 29.35 inHg
